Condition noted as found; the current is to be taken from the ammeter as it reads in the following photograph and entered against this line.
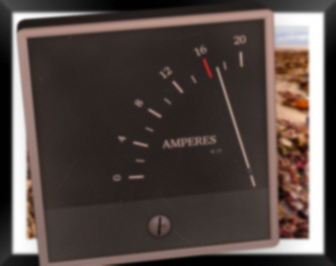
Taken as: 17 A
